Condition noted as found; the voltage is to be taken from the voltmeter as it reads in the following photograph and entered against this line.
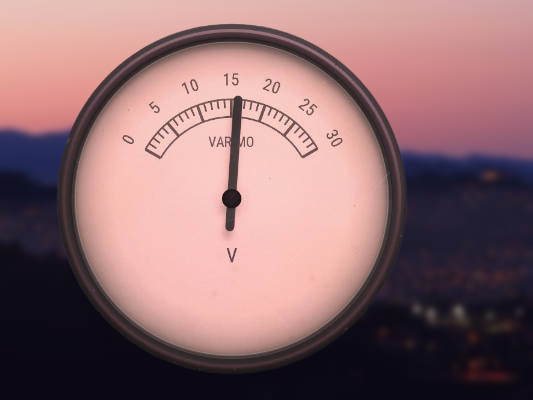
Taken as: 16 V
